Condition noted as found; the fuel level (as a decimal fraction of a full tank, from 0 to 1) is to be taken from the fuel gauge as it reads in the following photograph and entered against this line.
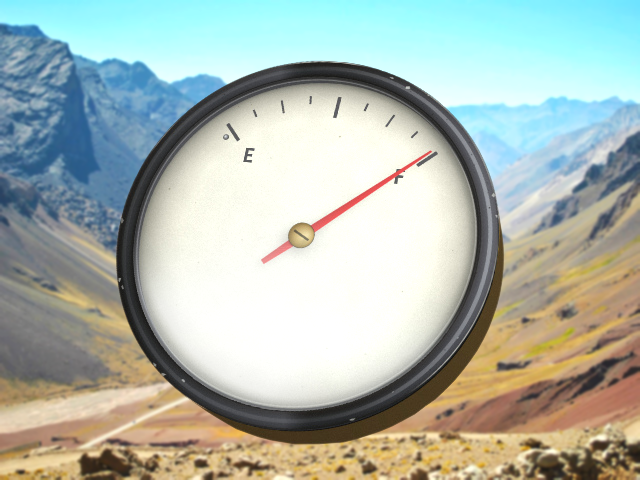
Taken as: 1
